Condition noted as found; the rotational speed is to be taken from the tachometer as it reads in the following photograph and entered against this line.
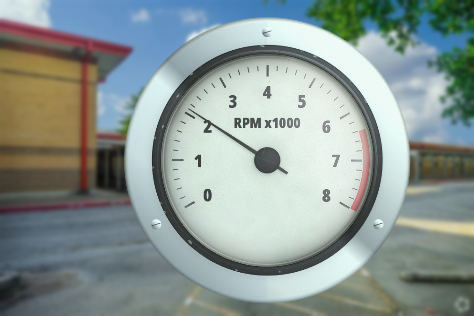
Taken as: 2100 rpm
